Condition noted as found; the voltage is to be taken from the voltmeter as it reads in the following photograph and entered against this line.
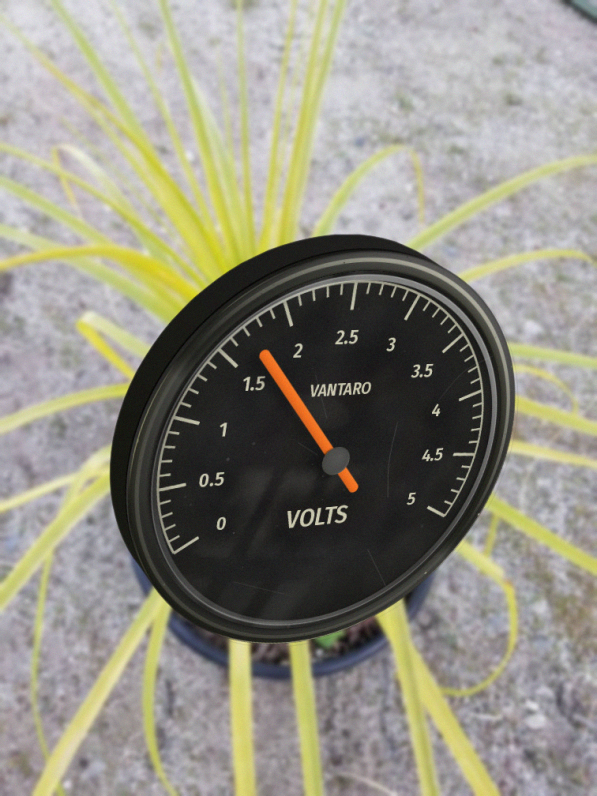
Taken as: 1.7 V
